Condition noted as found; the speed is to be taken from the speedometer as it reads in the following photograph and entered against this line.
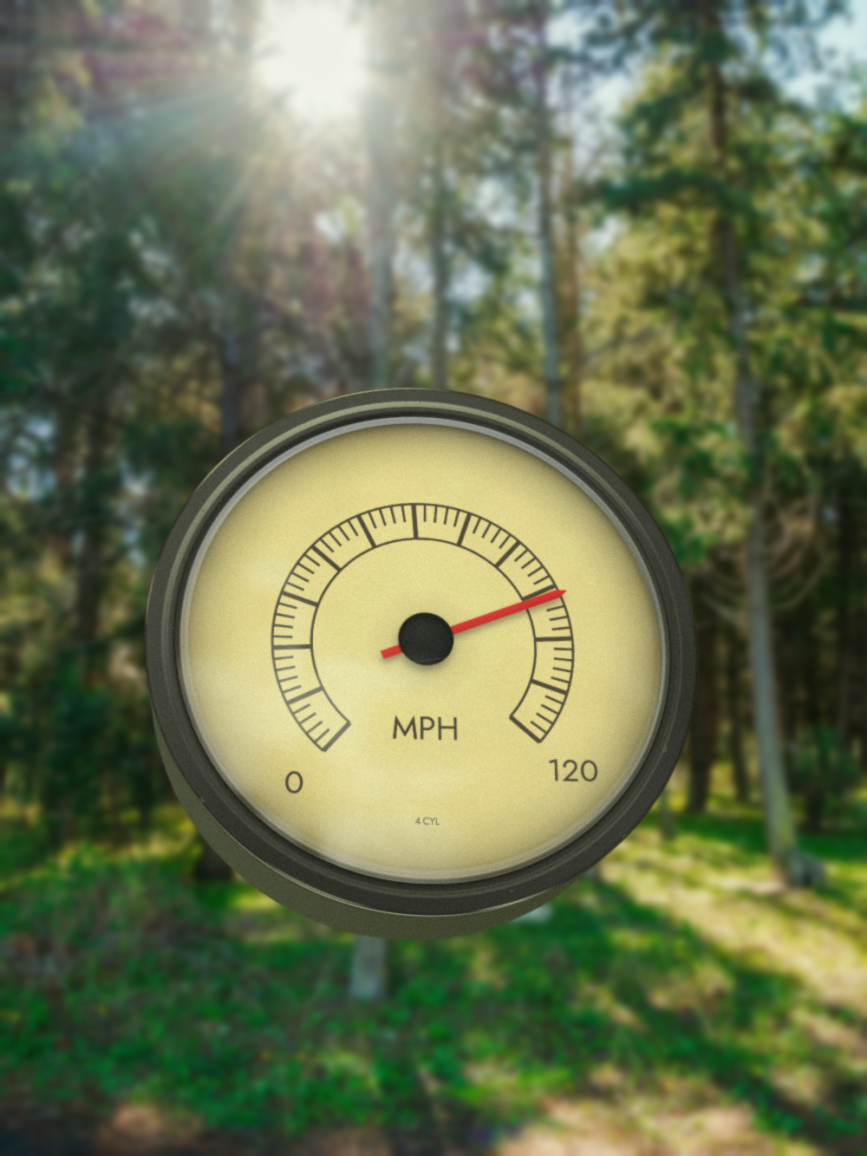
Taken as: 92 mph
